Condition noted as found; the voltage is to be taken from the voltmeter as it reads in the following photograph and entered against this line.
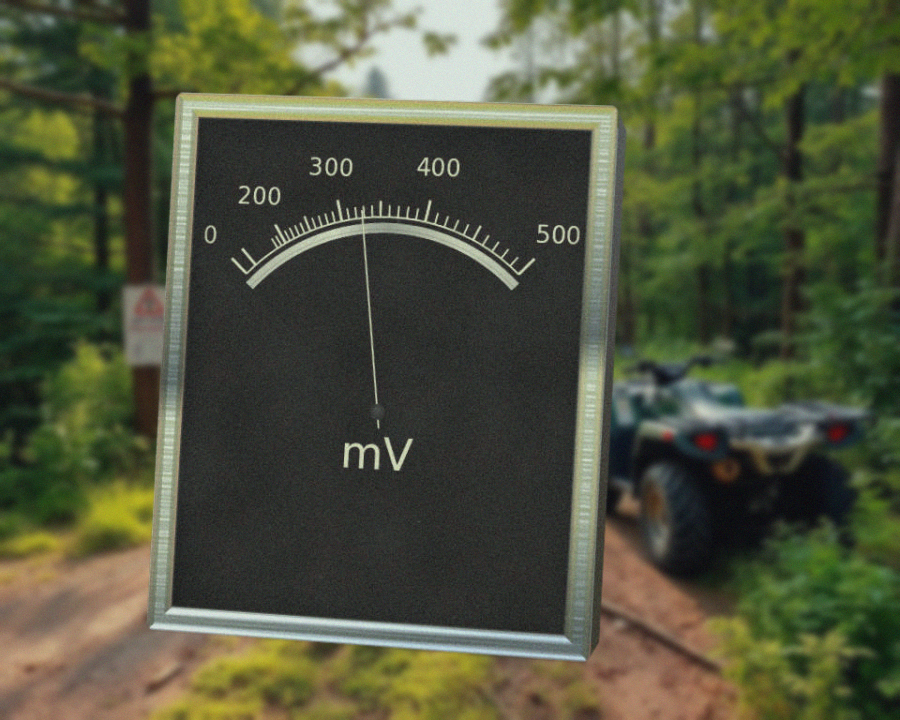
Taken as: 330 mV
